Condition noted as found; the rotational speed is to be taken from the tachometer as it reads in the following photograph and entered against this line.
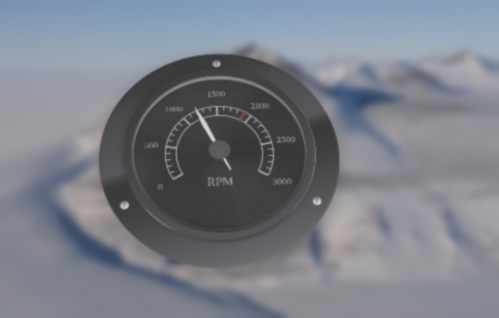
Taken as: 1200 rpm
